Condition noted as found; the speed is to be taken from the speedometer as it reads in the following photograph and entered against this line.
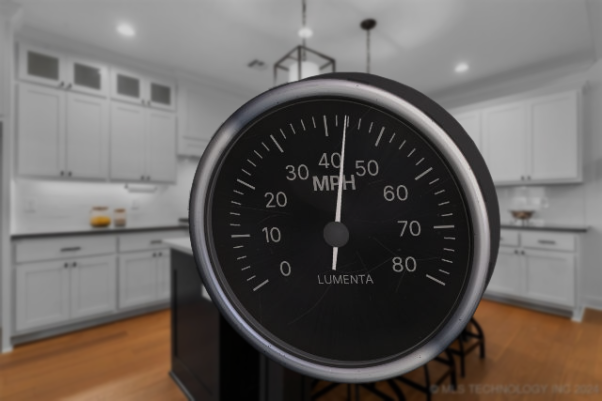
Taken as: 44 mph
